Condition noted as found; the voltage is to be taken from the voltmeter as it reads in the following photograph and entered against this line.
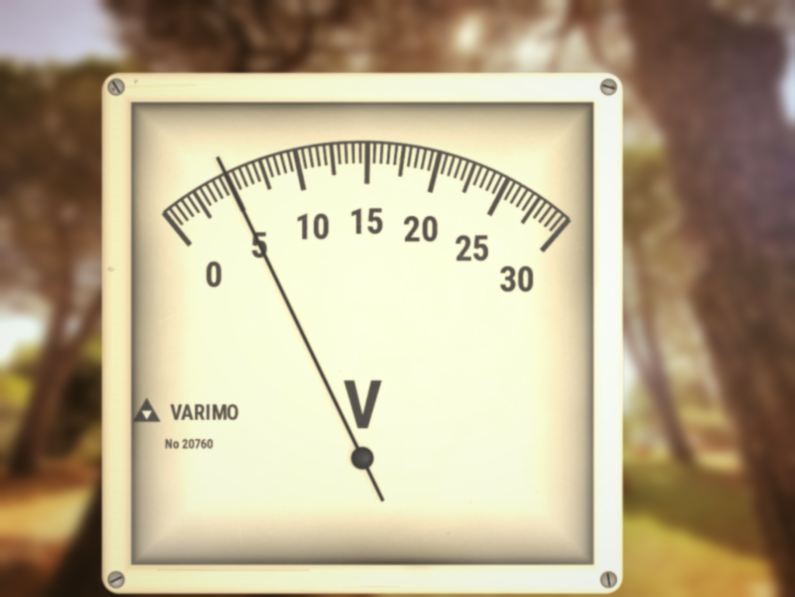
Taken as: 5 V
